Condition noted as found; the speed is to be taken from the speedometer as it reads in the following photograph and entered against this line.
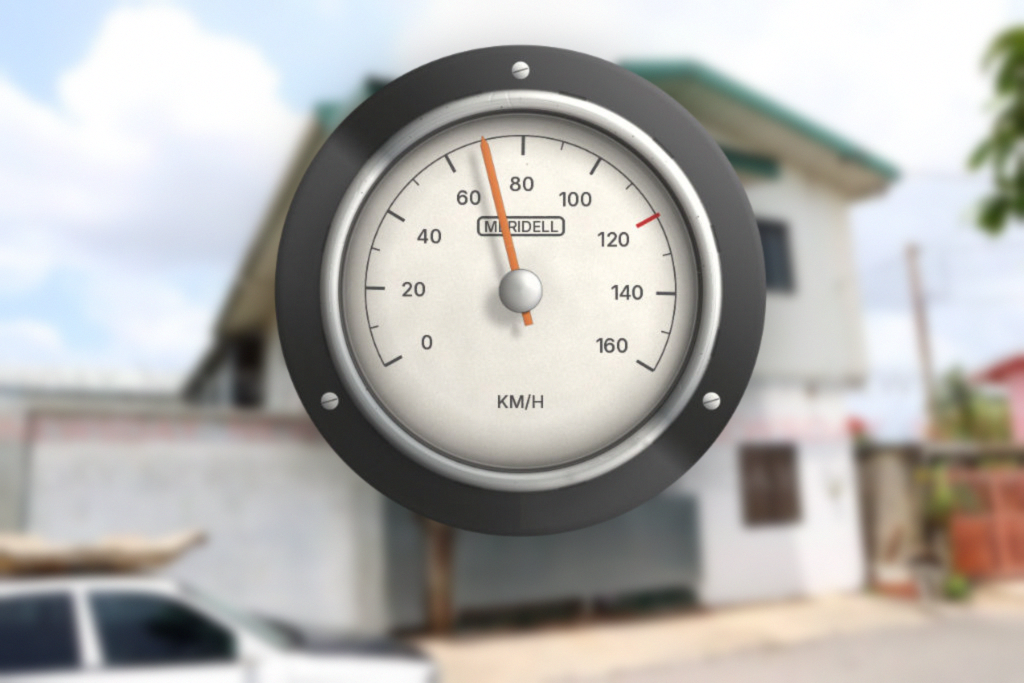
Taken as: 70 km/h
